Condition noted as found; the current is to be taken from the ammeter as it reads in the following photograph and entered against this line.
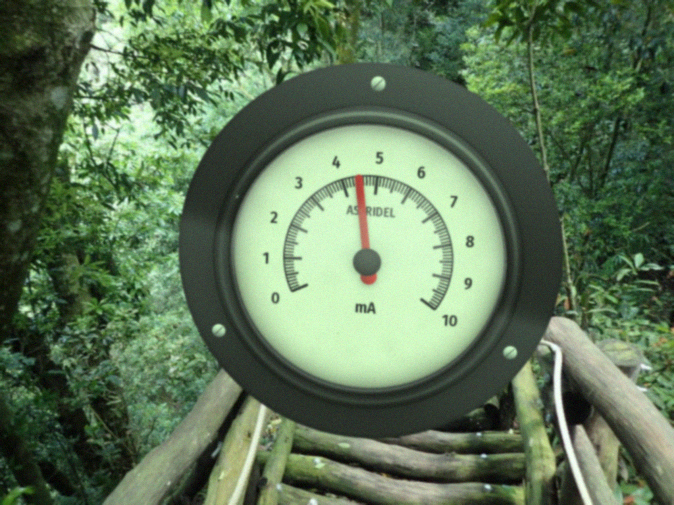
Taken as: 4.5 mA
